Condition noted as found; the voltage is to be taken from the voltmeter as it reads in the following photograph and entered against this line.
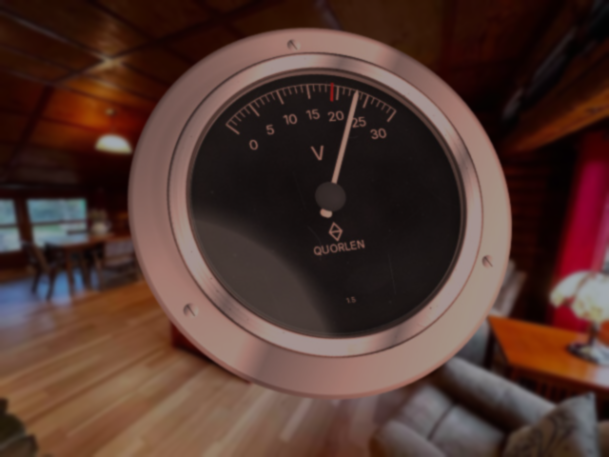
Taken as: 23 V
